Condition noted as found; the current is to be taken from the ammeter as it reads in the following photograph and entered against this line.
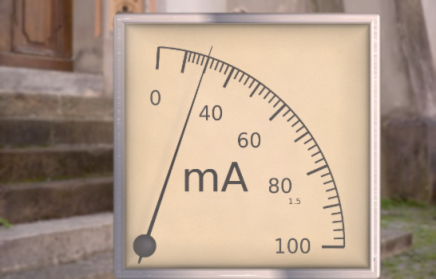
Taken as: 30 mA
